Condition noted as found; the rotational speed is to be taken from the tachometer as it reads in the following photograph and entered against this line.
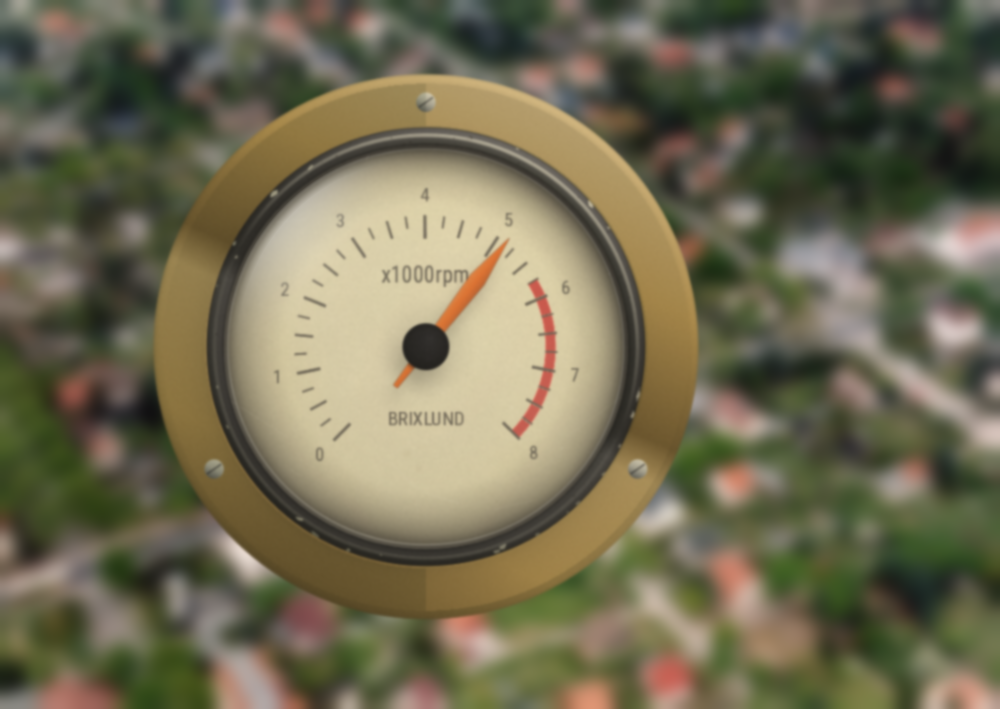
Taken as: 5125 rpm
